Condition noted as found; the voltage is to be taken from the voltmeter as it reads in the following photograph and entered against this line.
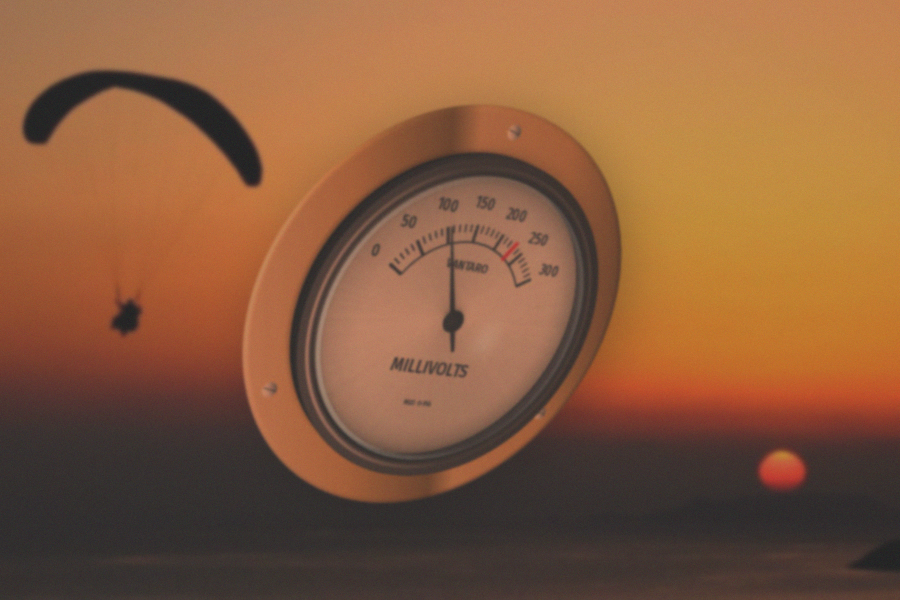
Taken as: 100 mV
